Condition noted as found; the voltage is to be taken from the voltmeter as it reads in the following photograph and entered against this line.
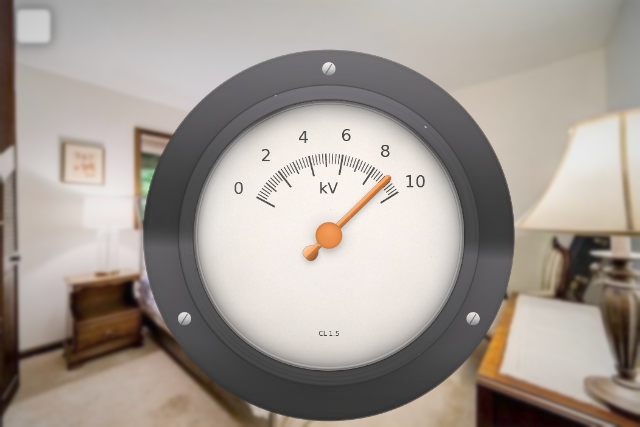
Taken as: 9 kV
